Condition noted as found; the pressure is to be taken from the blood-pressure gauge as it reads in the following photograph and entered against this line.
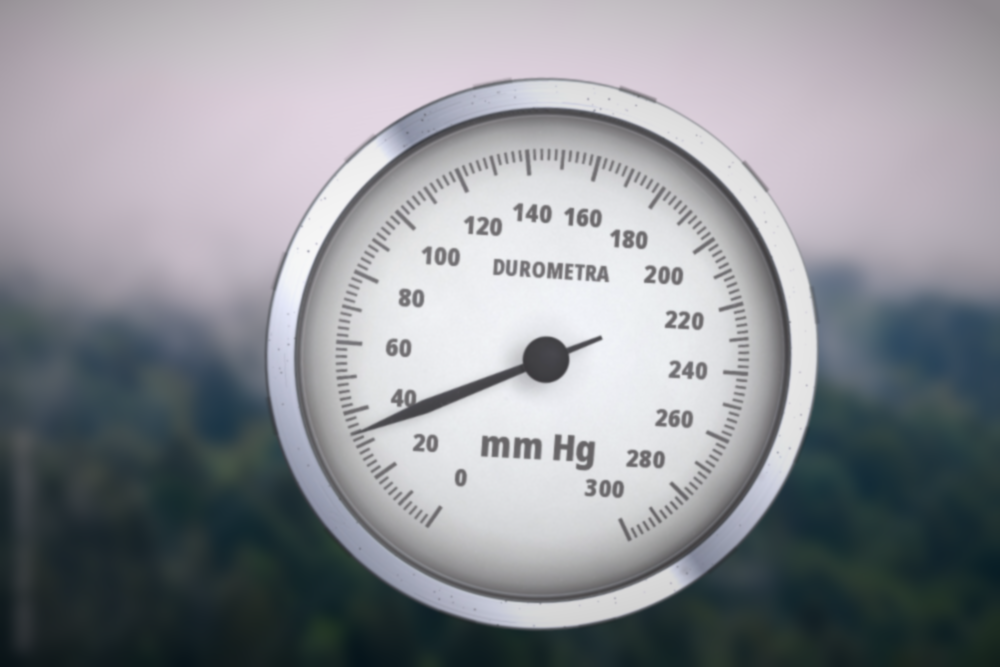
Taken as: 34 mmHg
